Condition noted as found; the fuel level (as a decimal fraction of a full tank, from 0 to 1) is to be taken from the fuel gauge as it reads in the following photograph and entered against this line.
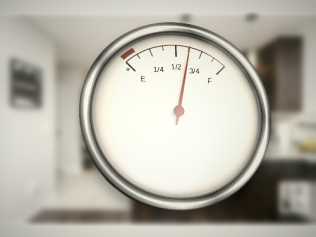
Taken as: 0.625
